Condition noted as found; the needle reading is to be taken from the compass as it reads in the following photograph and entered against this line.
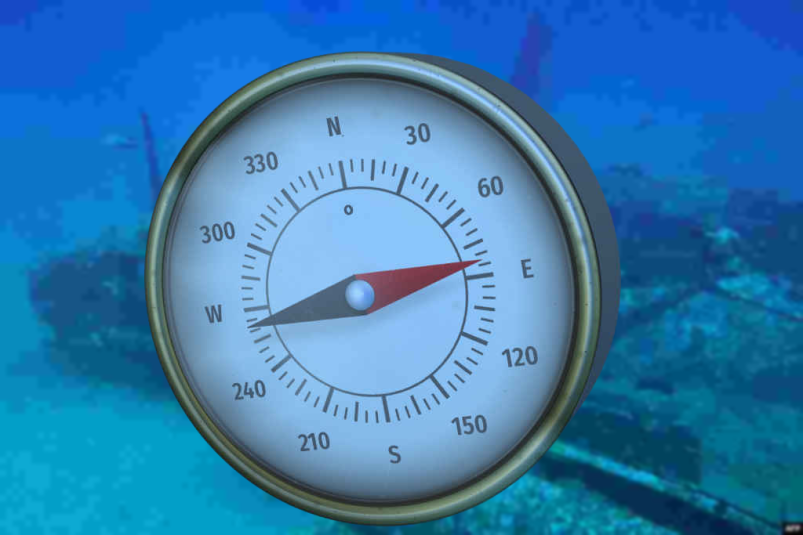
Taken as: 82.5 °
